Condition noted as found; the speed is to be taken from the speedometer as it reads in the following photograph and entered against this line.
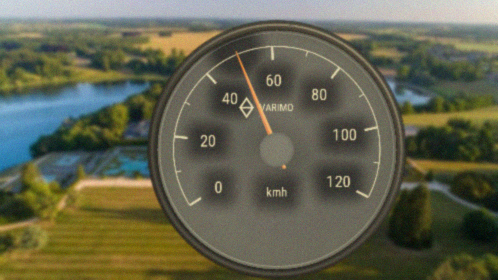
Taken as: 50 km/h
